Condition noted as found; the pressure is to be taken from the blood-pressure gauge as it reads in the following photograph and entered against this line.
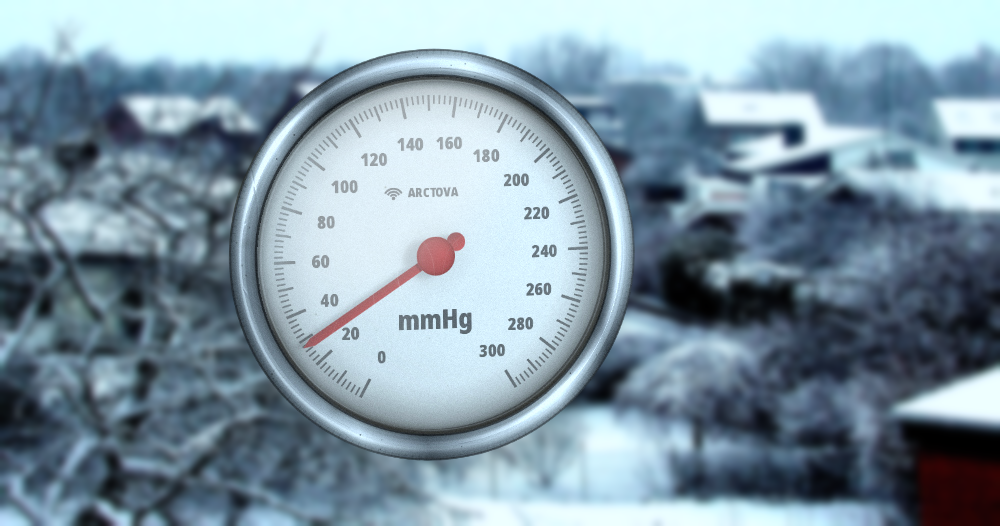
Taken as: 28 mmHg
